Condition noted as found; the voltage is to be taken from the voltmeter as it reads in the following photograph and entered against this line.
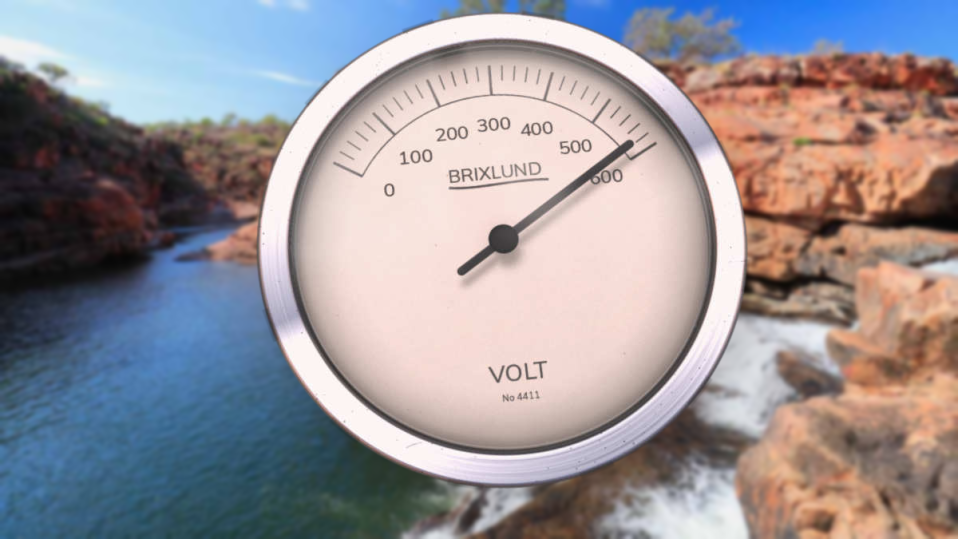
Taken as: 580 V
